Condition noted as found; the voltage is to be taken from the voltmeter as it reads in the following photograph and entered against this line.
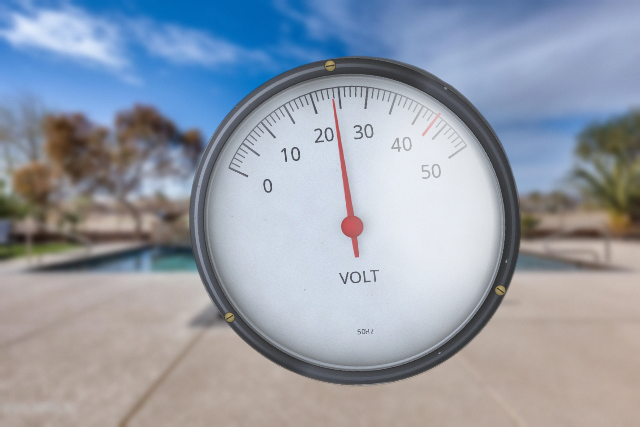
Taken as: 24 V
